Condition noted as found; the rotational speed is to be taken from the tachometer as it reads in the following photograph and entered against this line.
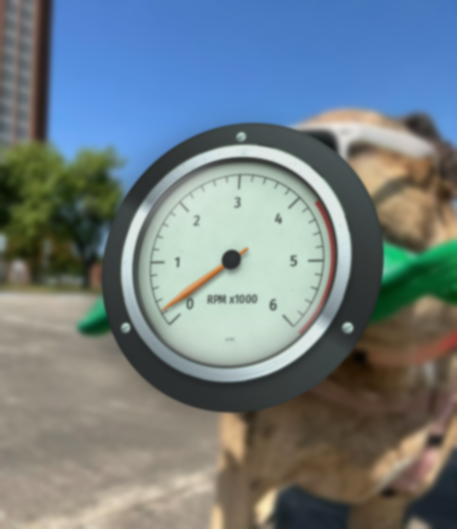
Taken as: 200 rpm
